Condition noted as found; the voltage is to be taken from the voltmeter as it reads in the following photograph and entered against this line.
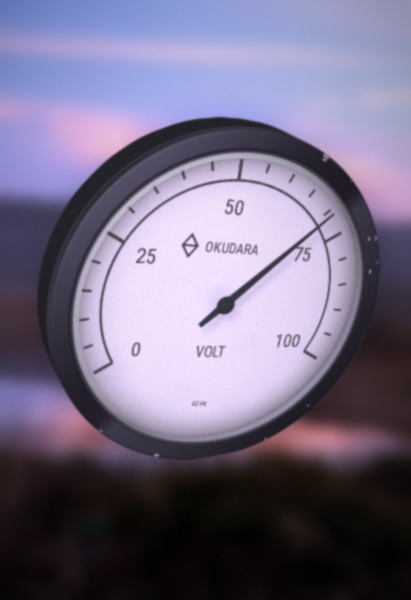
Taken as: 70 V
